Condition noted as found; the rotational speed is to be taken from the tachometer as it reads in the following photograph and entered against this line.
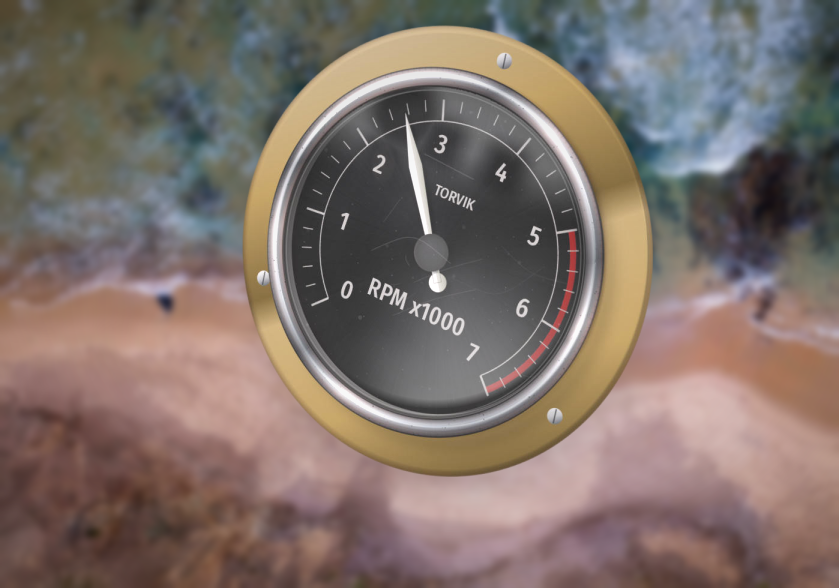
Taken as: 2600 rpm
